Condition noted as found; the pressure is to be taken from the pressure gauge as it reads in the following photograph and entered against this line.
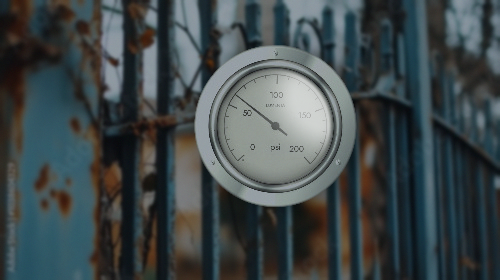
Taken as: 60 psi
